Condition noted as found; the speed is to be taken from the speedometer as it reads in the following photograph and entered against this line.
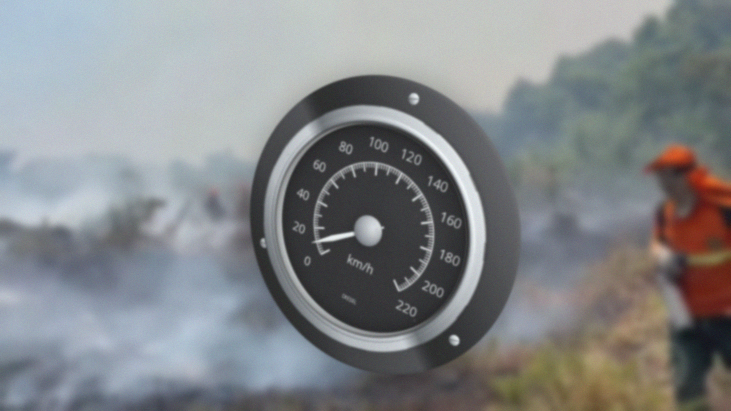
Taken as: 10 km/h
